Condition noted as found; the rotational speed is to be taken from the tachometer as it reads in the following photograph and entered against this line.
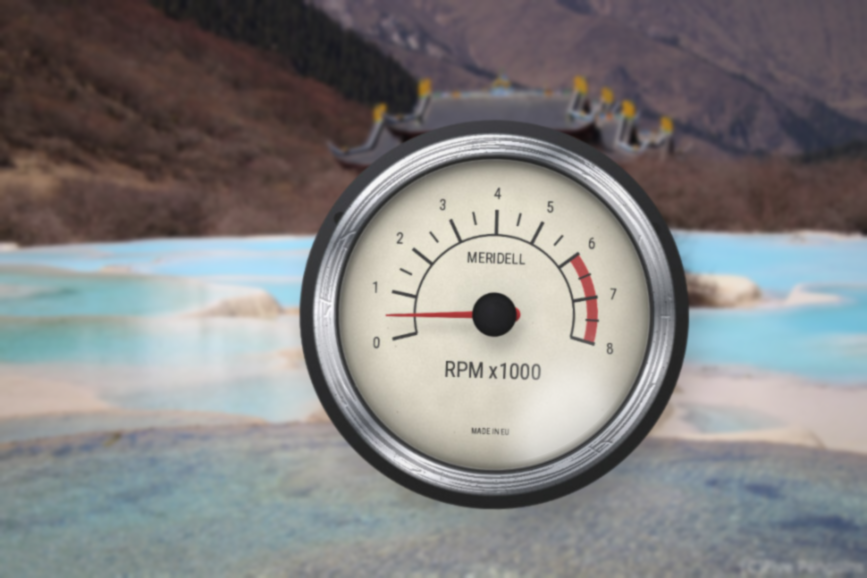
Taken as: 500 rpm
